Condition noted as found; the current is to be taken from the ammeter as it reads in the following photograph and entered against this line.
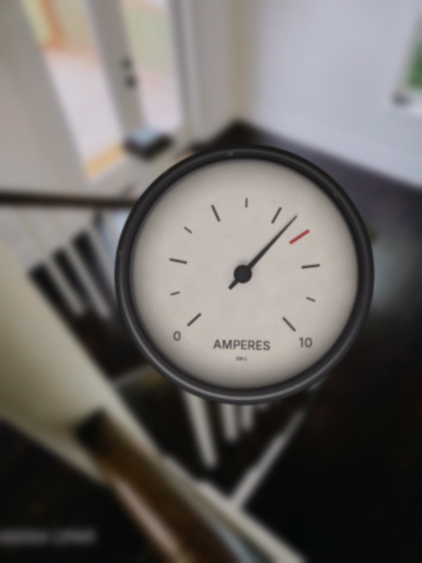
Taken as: 6.5 A
